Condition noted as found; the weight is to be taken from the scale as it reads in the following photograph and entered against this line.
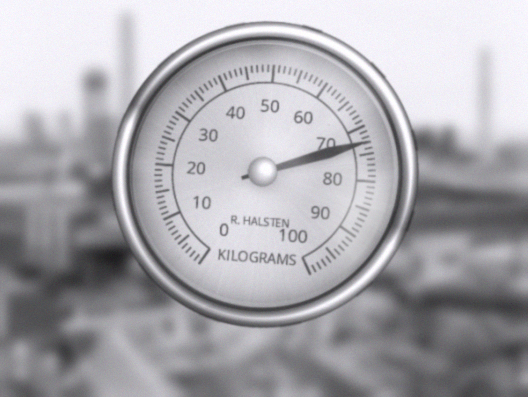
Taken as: 73 kg
